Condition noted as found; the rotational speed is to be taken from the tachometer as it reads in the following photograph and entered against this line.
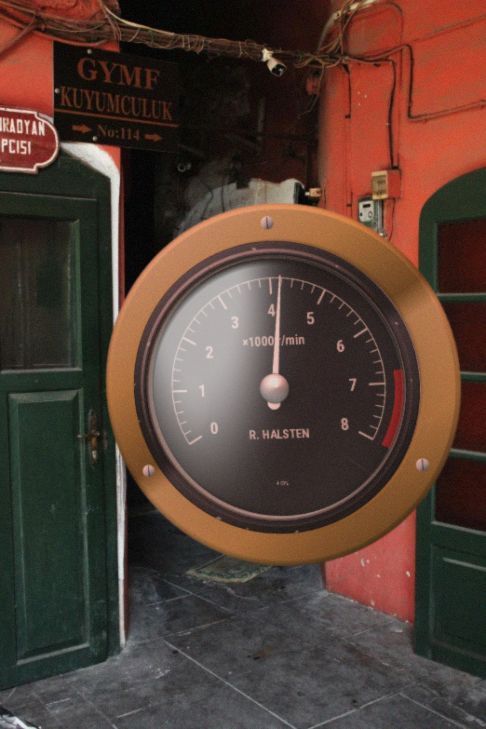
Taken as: 4200 rpm
